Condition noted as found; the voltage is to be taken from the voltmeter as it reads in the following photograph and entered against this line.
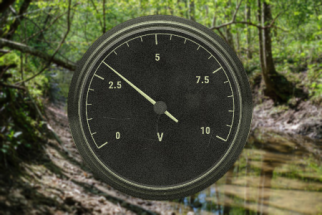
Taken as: 3 V
